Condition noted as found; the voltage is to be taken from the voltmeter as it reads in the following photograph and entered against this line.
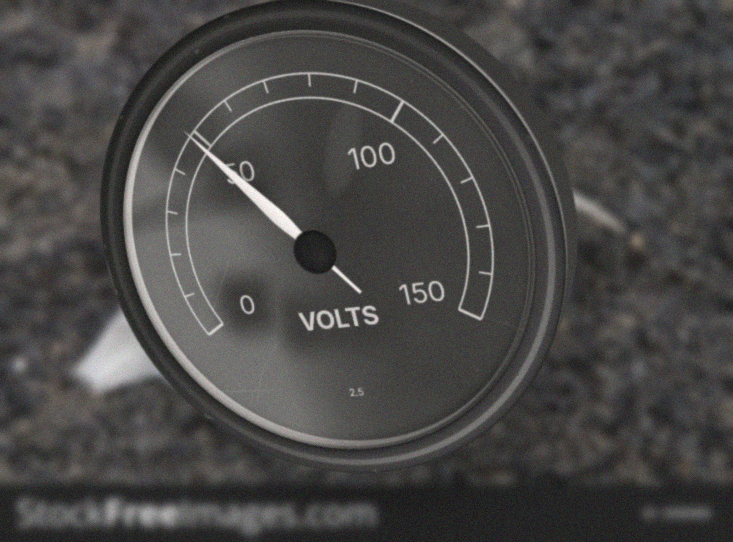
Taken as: 50 V
